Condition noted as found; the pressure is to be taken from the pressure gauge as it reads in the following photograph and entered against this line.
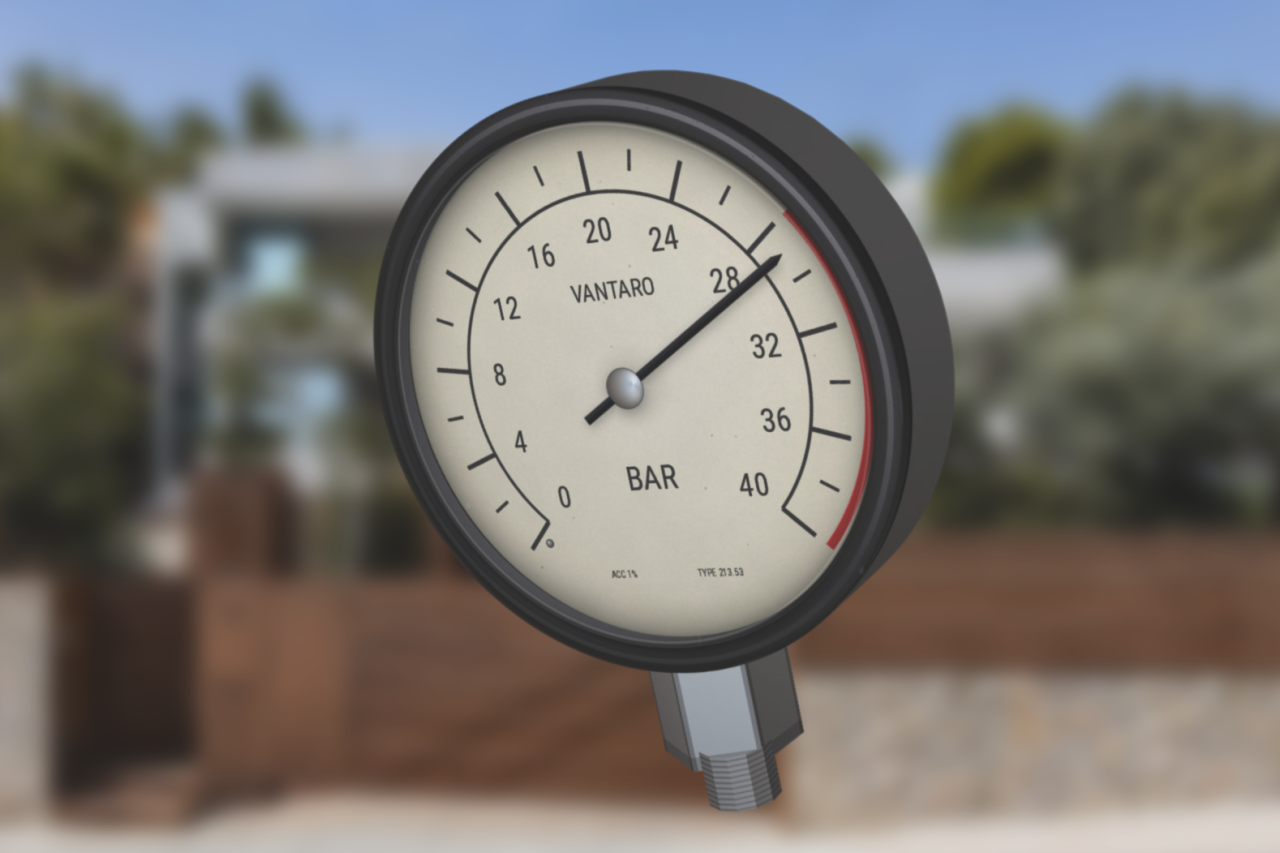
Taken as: 29 bar
